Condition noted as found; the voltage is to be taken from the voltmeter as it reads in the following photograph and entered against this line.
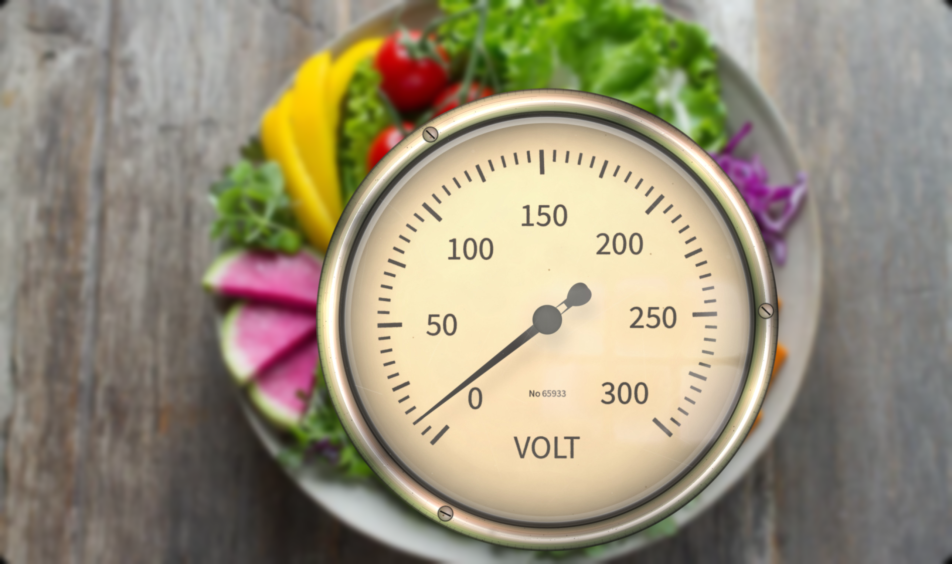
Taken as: 10 V
